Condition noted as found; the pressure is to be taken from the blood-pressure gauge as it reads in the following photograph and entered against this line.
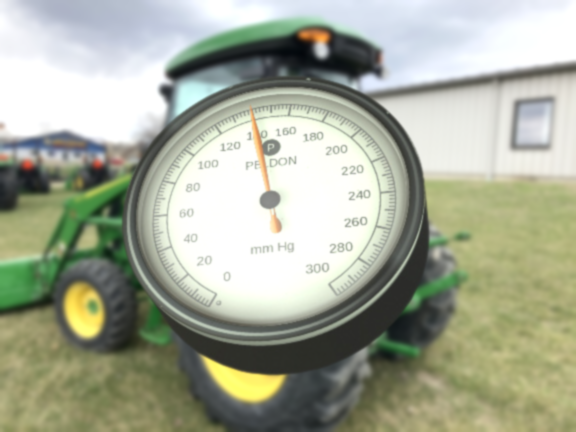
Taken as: 140 mmHg
